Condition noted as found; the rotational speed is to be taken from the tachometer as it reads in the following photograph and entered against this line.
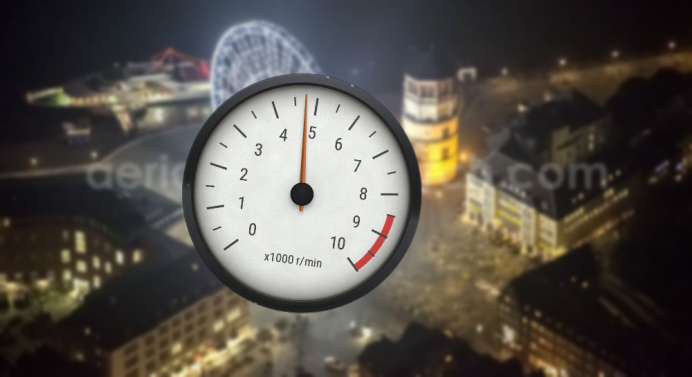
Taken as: 4750 rpm
